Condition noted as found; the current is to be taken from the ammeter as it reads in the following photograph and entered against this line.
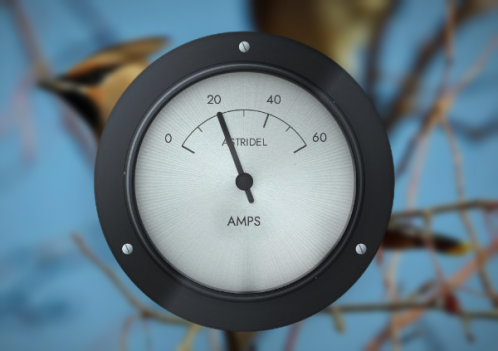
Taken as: 20 A
